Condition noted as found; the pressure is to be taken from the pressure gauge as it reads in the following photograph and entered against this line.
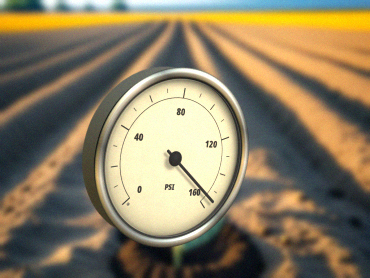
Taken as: 155 psi
